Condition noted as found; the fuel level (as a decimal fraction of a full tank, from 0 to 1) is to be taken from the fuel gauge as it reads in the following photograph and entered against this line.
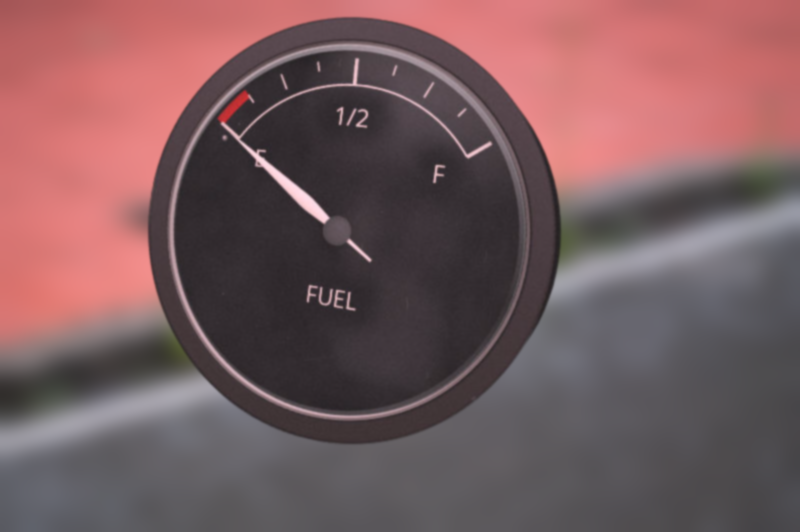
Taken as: 0
